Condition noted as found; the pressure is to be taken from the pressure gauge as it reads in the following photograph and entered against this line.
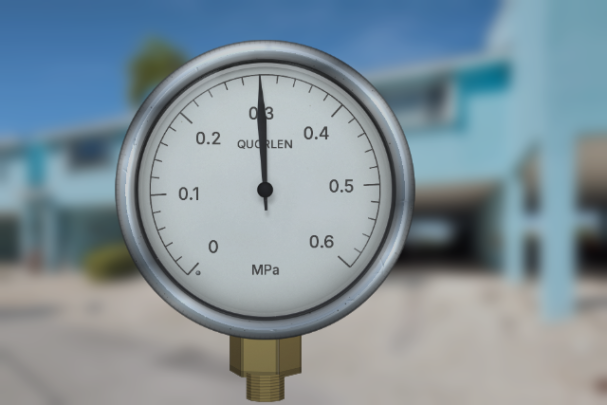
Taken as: 0.3 MPa
